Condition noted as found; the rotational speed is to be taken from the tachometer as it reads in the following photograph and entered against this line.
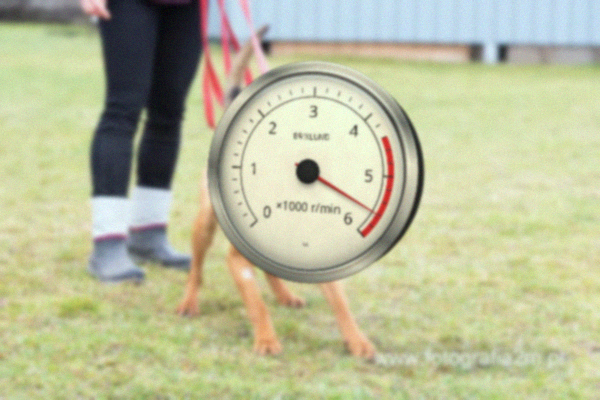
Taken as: 5600 rpm
